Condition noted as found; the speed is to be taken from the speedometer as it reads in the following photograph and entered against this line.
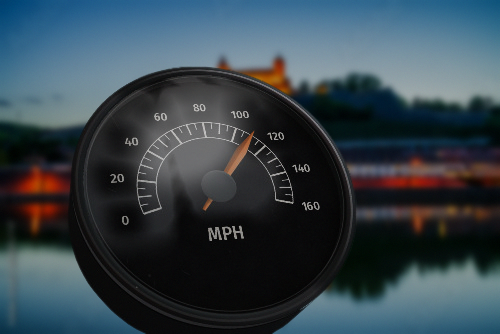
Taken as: 110 mph
